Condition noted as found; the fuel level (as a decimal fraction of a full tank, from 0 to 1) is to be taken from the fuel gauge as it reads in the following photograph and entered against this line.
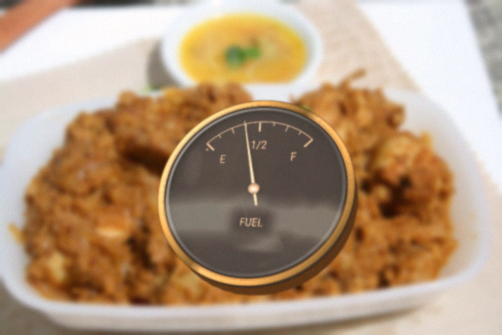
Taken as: 0.375
